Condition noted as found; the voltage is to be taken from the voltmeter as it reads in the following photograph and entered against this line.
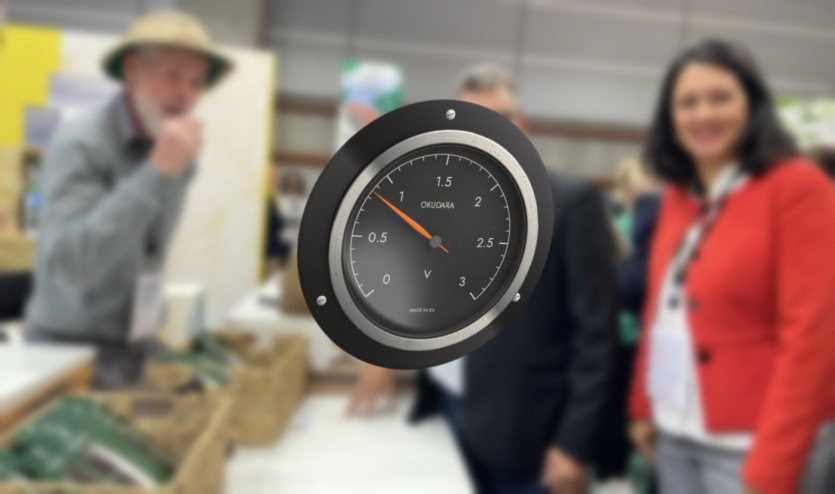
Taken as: 0.85 V
